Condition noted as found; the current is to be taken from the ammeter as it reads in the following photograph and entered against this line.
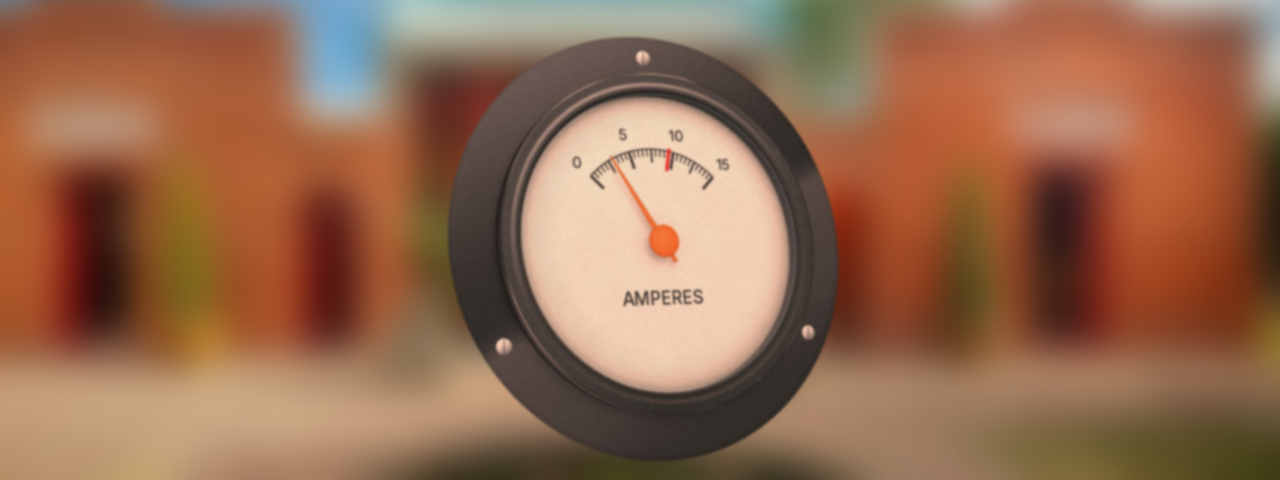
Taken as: 2.5 A
